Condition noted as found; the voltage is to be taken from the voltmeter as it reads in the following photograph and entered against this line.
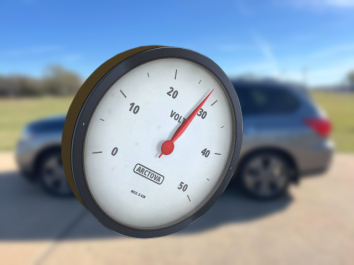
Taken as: 27.5 V
